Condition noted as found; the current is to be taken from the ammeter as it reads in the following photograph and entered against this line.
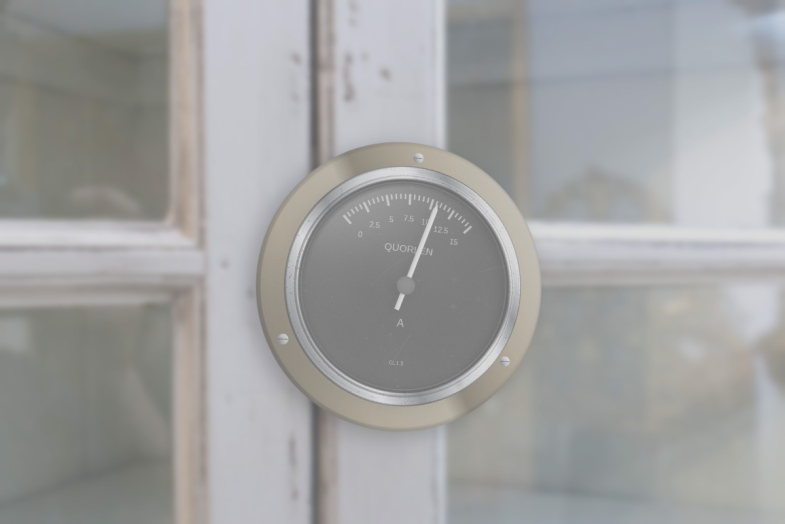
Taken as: 10.5 A
